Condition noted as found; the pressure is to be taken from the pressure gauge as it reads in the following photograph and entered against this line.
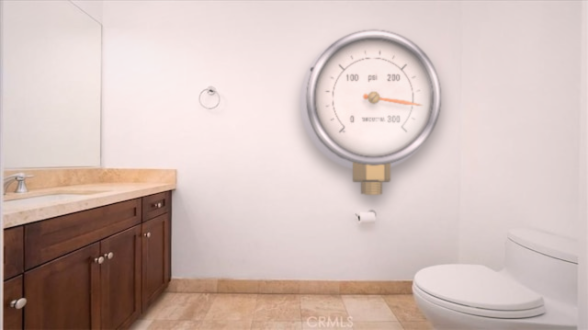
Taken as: 260 psi
